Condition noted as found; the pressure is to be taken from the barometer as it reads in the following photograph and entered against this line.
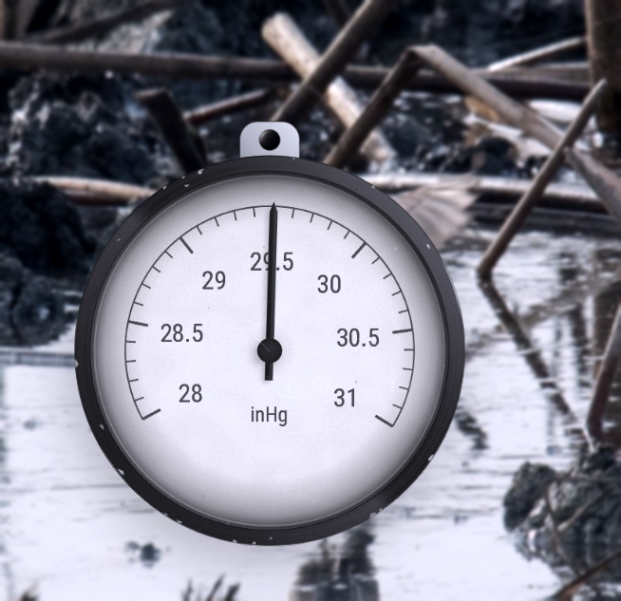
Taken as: 29.5 inHg
